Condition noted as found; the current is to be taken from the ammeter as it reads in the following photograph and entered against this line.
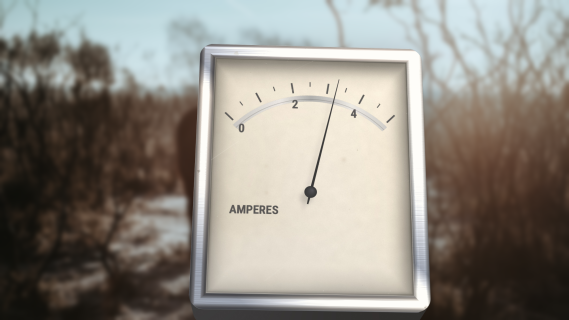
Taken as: 3.25 A
